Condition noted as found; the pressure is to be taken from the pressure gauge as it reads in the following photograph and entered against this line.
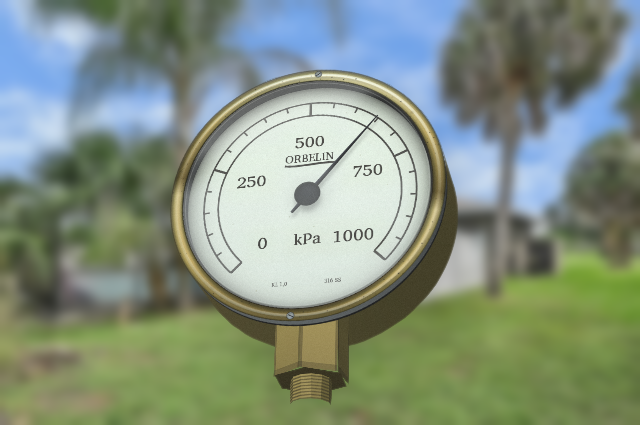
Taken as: 650 kPa
